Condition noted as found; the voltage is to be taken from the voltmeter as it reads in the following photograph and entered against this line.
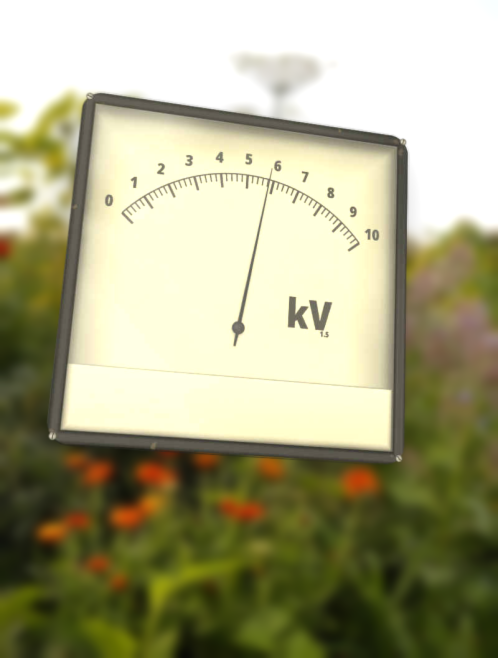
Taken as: 5.8 kV
